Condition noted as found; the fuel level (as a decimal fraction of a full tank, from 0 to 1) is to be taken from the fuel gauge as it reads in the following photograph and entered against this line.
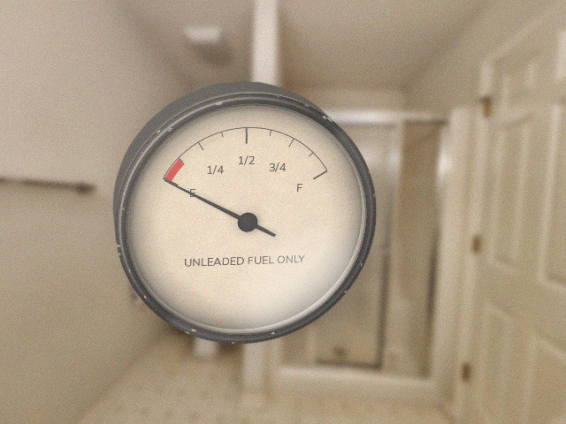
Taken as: 0
